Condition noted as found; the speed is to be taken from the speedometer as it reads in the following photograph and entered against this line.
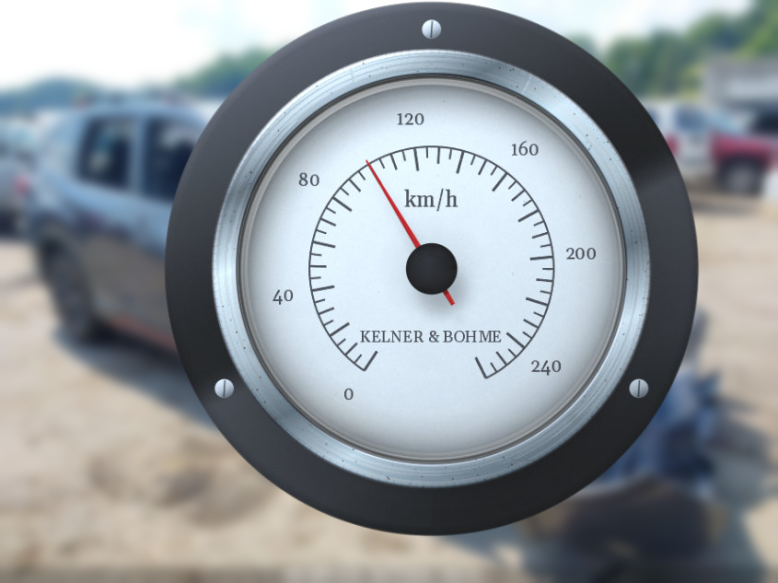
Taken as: 100 km/h
